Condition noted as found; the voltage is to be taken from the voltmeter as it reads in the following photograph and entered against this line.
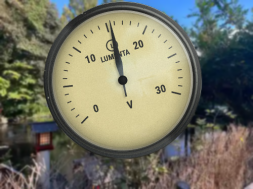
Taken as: 15.5 V
